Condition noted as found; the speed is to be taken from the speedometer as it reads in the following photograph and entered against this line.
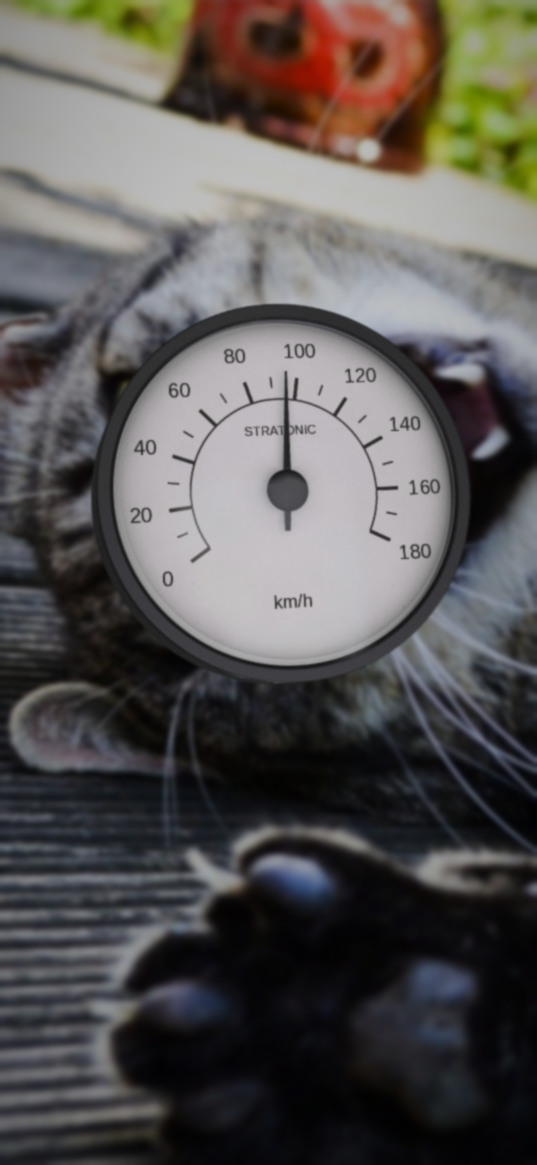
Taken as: 95 km/h
